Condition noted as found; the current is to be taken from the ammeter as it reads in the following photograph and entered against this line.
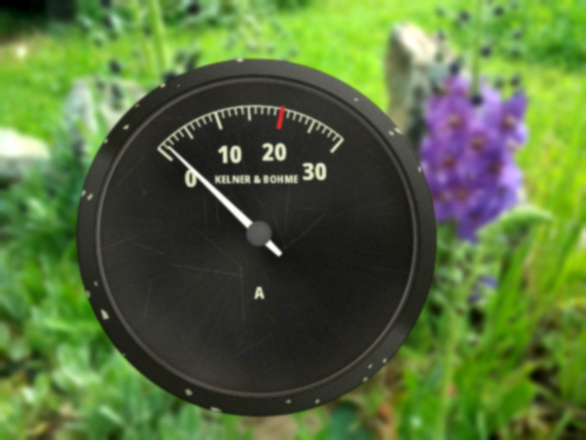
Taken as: 1 A
